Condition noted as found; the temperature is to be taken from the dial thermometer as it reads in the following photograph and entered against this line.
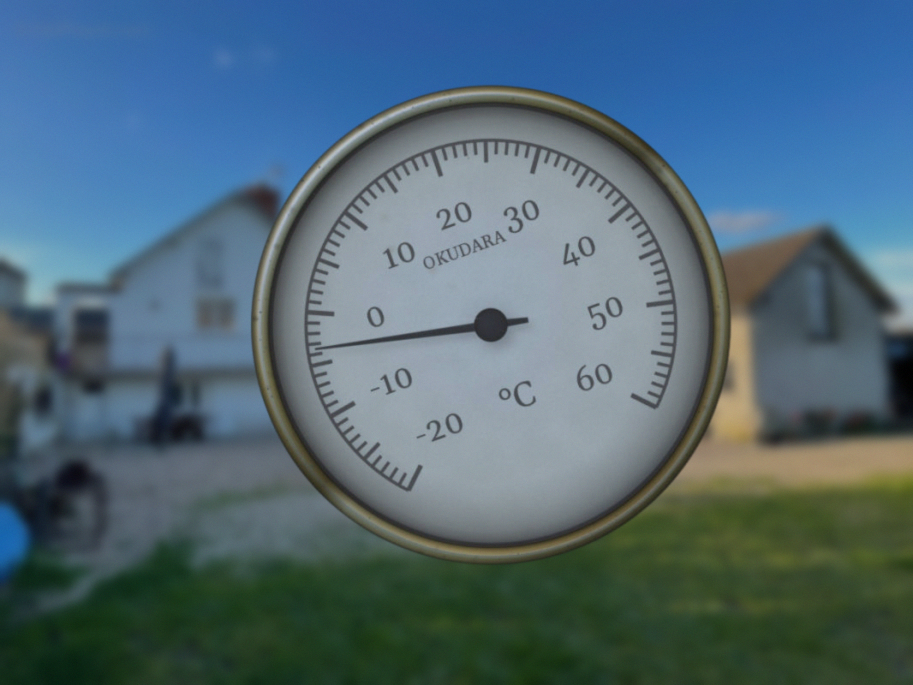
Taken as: -3.5 °C
